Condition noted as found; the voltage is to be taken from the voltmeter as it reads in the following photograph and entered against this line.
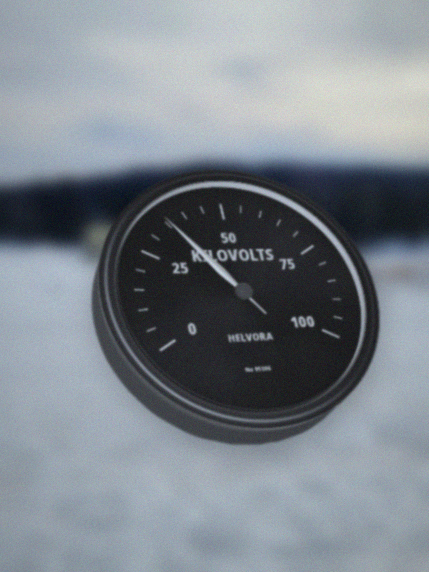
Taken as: 35 kV
